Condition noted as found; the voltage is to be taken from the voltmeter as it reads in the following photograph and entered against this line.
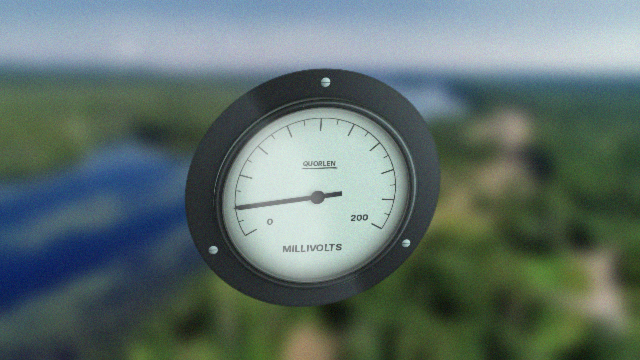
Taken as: 20 mV
